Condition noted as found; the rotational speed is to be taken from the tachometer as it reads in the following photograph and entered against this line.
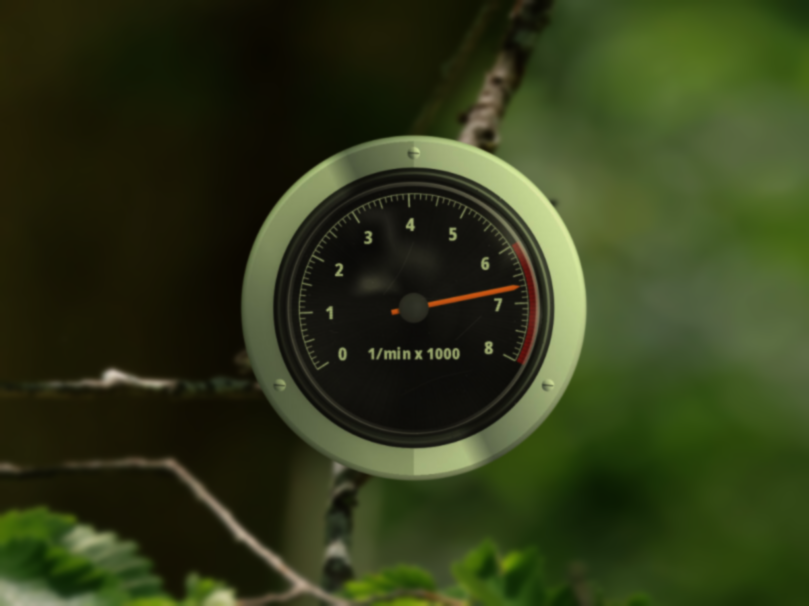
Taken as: 6700 rpm
